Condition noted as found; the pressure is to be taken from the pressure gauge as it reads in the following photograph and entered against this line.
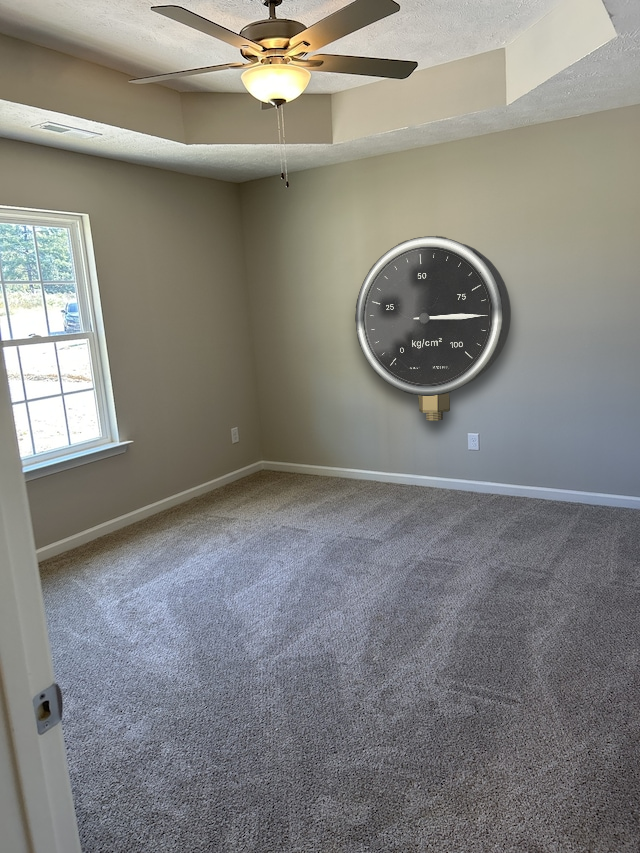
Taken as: 85 kg/cm²
